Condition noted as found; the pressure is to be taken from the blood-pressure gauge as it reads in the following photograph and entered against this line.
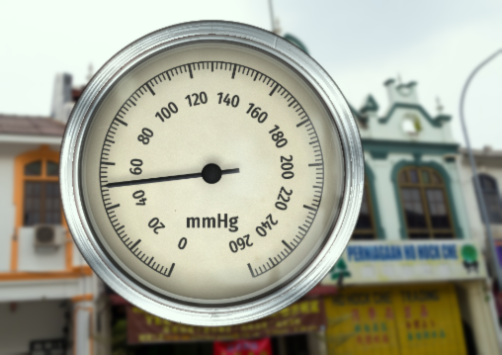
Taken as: 50 mmHg
